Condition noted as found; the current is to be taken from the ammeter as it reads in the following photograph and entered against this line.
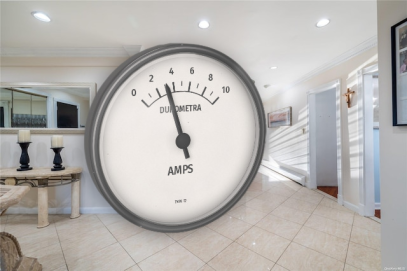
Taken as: 3 A
